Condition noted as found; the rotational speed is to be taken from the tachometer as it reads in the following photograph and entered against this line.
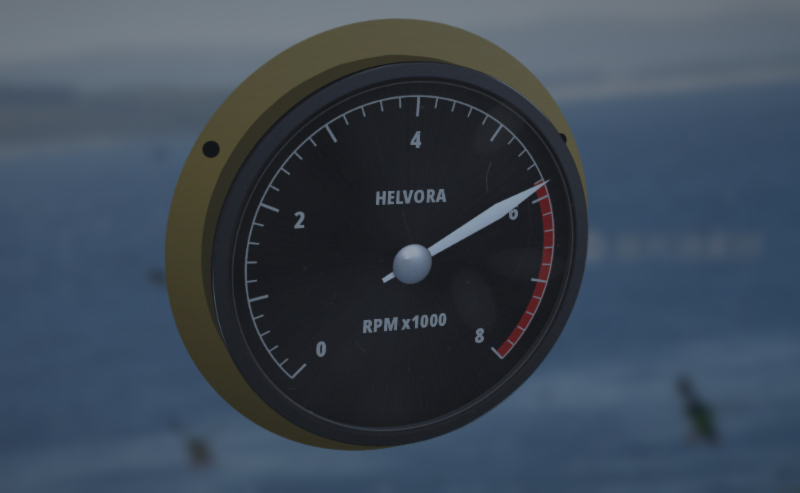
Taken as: 5800 rpm
